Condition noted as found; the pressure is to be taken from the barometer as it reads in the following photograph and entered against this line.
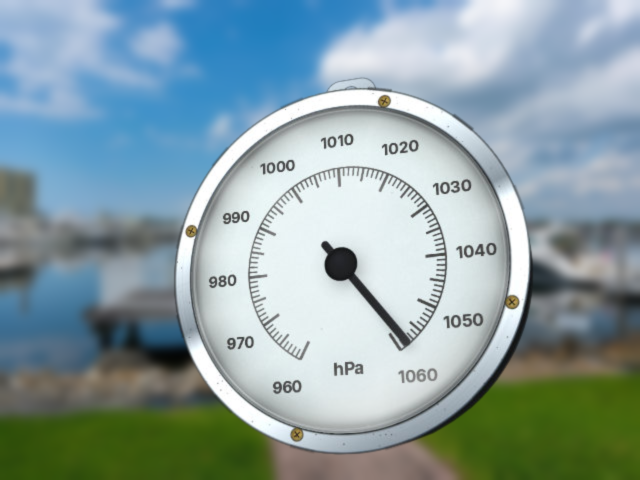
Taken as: 1058 hPa
